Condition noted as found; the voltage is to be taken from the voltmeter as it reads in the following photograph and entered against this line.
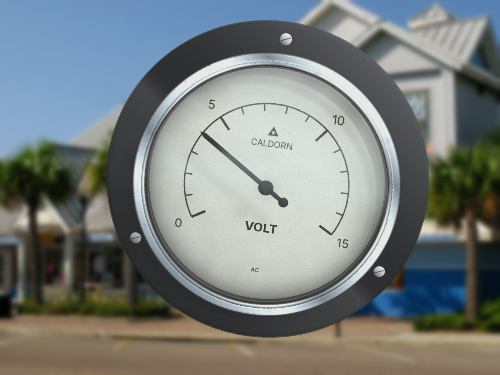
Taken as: 4 V
